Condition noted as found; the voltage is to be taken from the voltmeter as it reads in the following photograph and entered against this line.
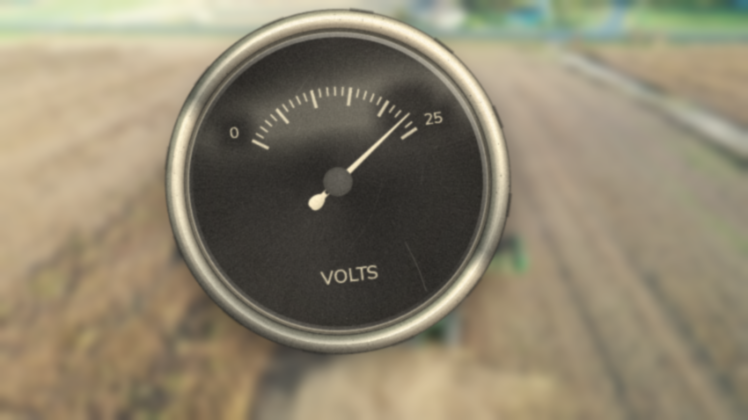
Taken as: 23 V
